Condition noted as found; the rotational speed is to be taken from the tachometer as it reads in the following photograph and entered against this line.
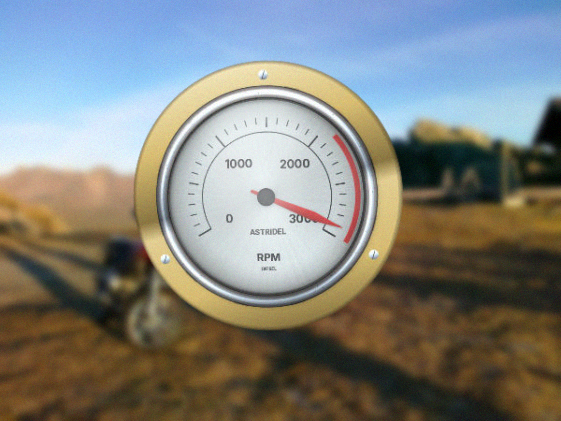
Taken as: 2900 rpm
